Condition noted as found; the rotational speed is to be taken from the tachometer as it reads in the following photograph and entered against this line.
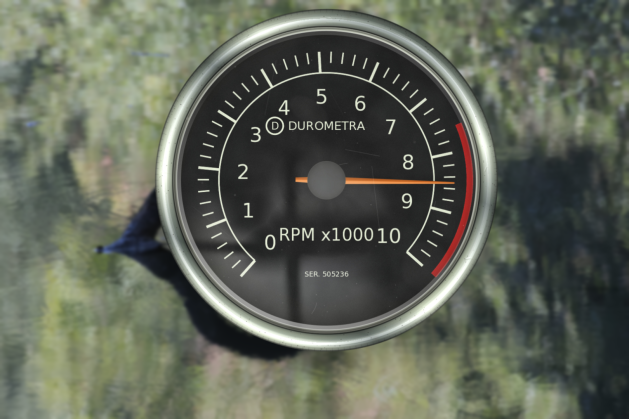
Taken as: 8500 rpm
